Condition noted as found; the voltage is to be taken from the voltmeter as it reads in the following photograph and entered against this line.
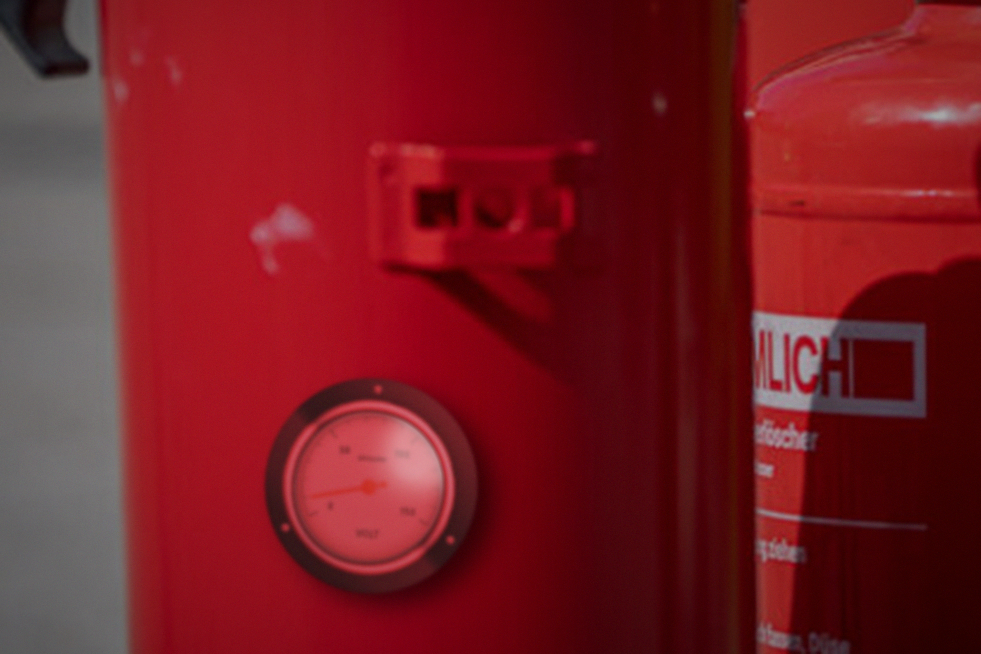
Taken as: 10 V
